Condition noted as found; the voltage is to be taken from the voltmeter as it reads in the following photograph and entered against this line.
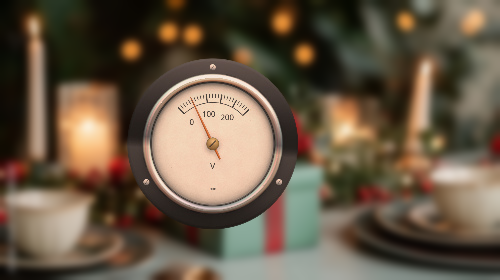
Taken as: 50 V
